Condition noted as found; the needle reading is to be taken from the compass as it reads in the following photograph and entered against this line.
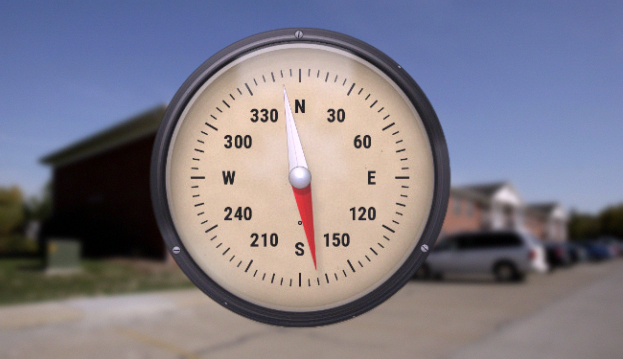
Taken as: 170 °
